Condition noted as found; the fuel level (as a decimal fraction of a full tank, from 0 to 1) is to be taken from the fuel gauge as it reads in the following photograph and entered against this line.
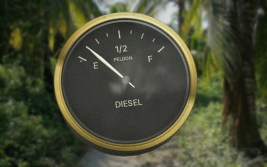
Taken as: 0.125
